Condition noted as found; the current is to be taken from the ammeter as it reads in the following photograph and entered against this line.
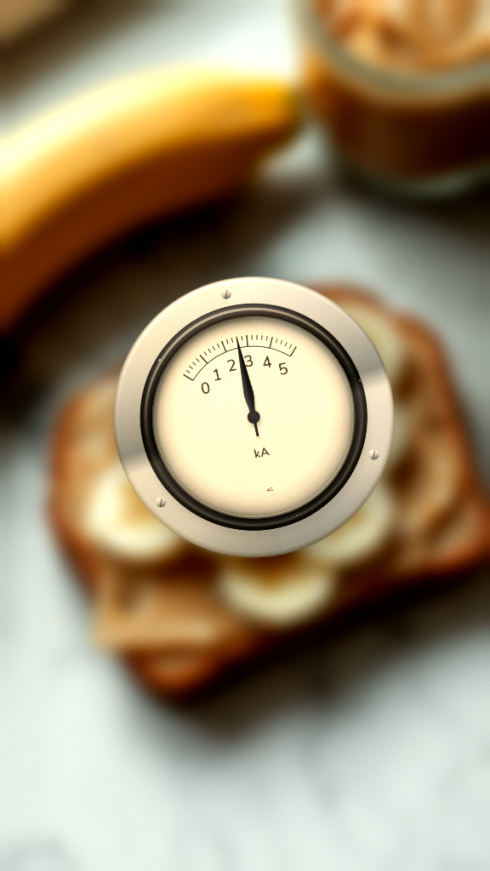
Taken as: 2.6 kA
